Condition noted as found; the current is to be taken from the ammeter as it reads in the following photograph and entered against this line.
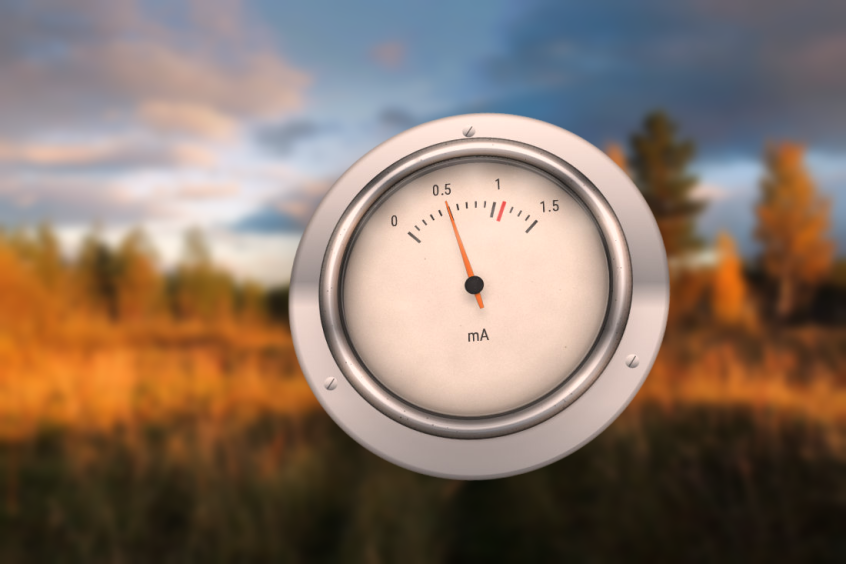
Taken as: 0.5 mA
